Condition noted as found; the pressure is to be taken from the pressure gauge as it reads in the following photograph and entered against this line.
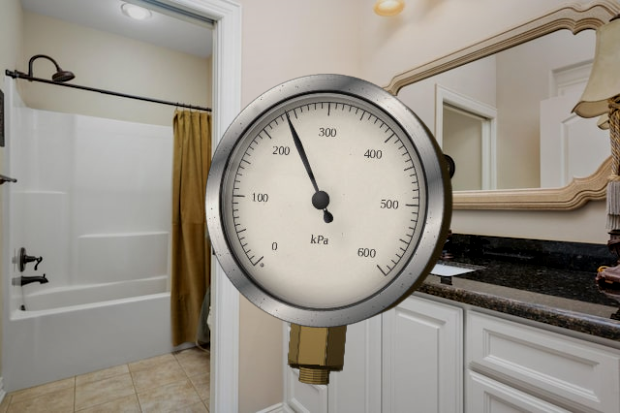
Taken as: 240 kPa
